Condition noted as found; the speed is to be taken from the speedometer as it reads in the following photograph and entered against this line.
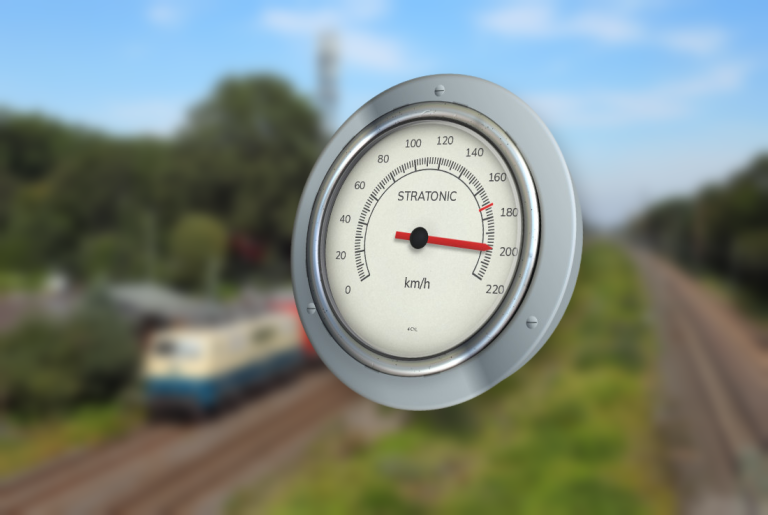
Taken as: 200 km/h
